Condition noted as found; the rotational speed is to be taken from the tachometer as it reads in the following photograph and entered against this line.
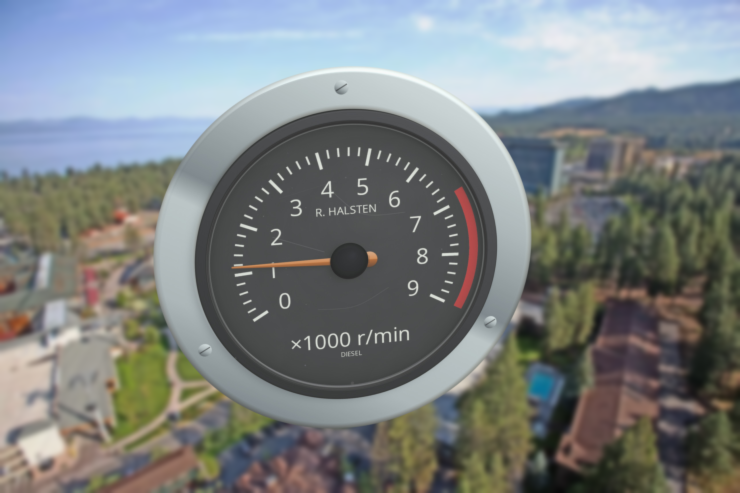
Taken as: 1200 rpm
